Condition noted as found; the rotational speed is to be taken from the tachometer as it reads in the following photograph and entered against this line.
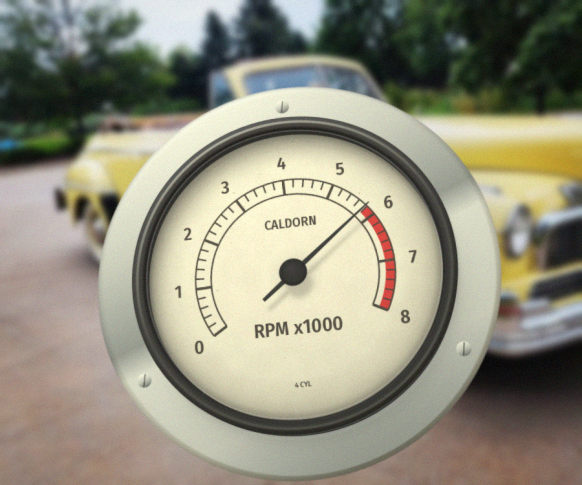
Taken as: 5800 rpm
